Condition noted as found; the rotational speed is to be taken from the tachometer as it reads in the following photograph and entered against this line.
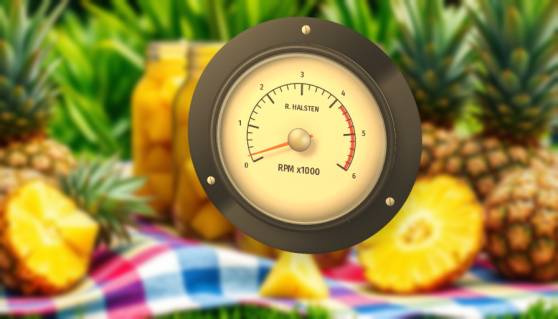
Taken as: 200 rpm
